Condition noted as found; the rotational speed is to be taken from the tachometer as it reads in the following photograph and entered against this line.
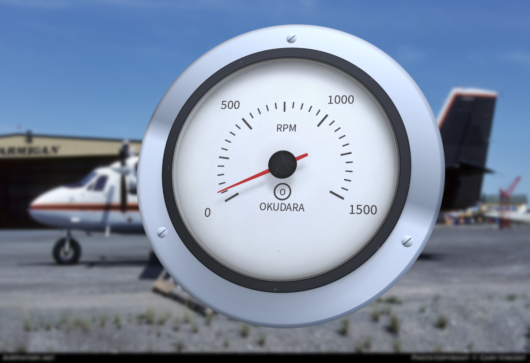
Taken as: 50 rpm
